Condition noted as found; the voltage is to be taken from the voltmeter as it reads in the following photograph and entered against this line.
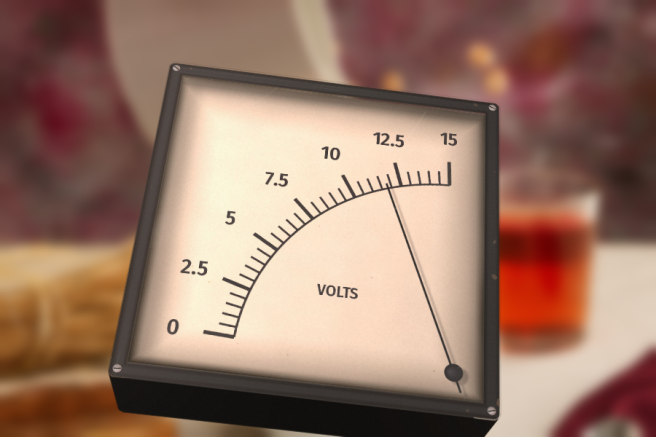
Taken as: 11.75 V
